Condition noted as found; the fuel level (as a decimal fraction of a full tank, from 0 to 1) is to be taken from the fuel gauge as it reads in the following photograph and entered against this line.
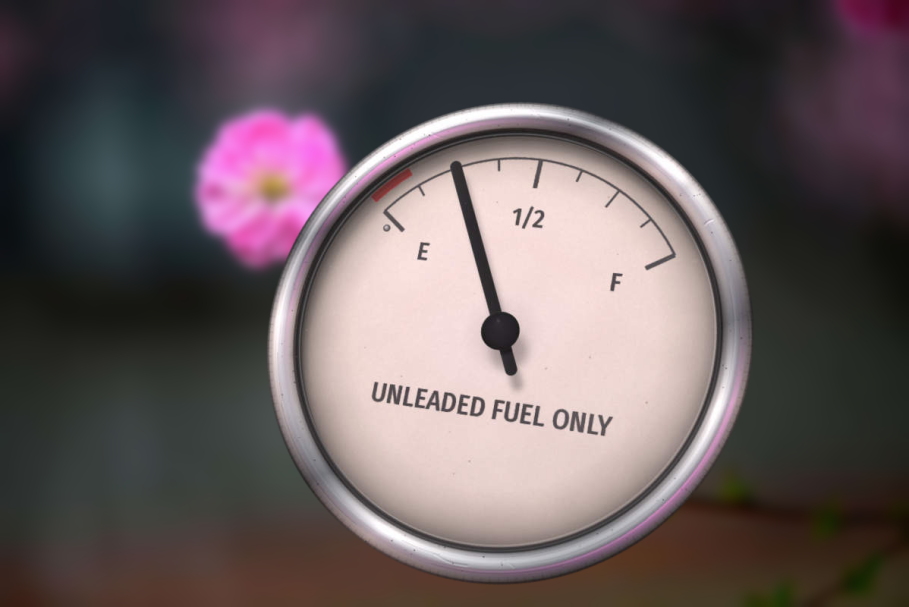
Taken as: 0.25
